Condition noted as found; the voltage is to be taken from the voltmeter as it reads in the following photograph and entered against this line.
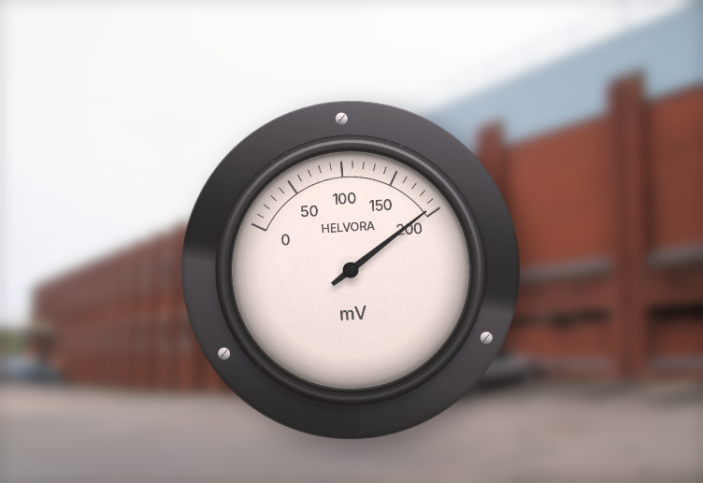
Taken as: 195 mV
